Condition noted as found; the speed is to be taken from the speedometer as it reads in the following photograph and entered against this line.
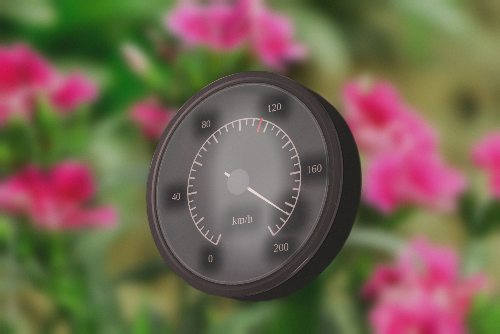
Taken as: 185 km/h
